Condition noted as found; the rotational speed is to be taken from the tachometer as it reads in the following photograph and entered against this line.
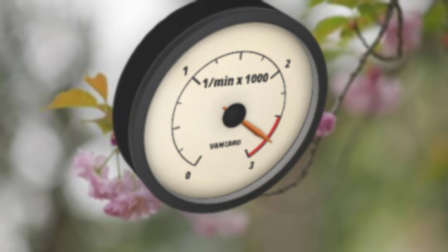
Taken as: 2750 rpm
